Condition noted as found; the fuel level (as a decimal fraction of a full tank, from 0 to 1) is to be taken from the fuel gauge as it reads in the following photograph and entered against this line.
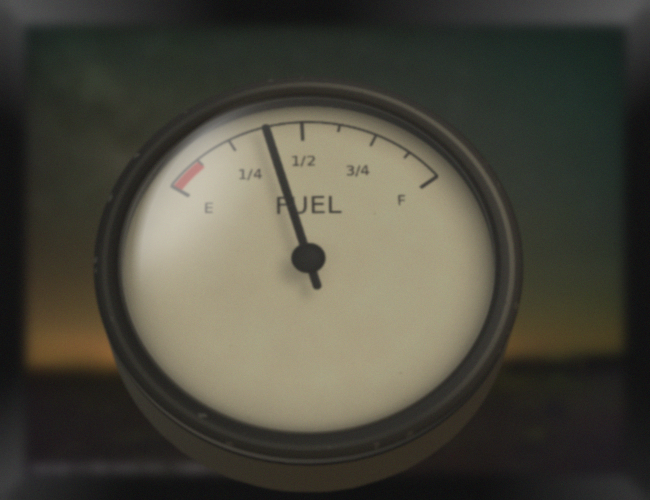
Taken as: 0.375
